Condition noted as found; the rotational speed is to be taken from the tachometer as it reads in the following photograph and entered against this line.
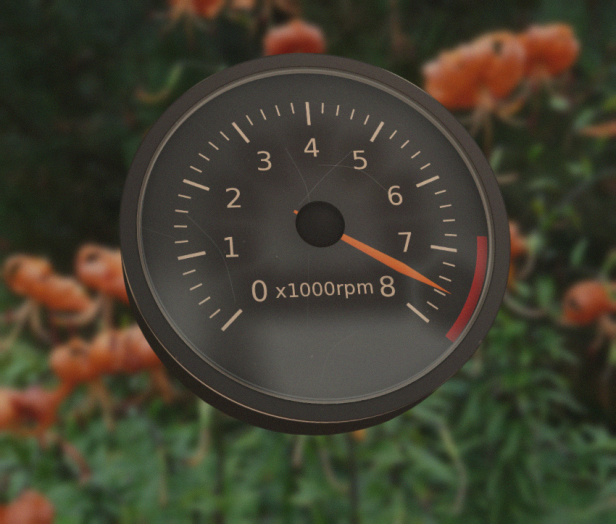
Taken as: 7600 rpm
